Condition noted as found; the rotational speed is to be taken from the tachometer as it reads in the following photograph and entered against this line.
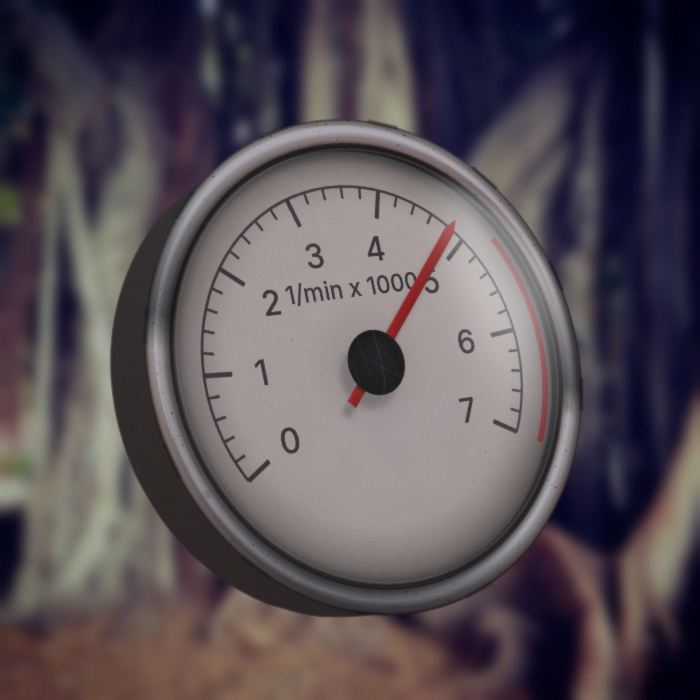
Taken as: 4800 rpm
